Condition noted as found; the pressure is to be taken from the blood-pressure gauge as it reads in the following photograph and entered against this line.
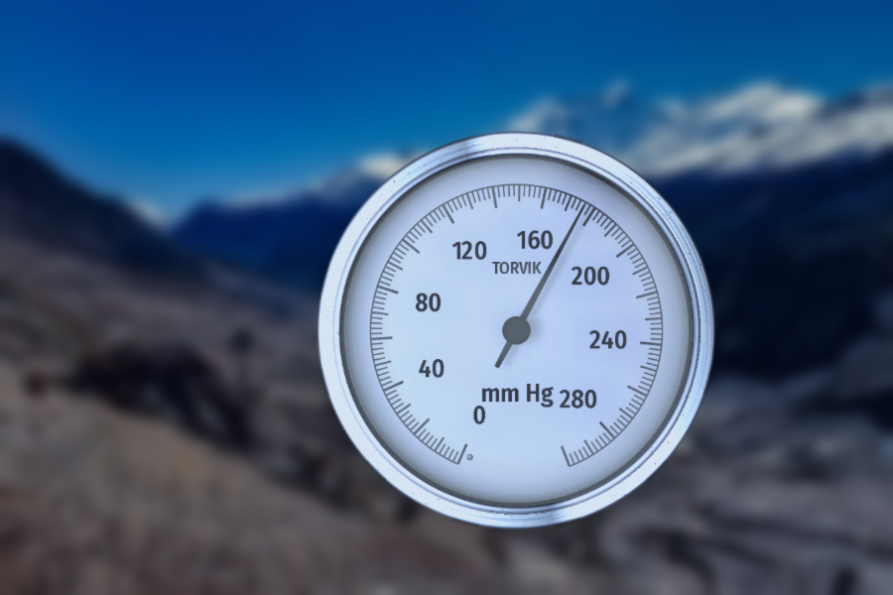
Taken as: 176 mmHg
